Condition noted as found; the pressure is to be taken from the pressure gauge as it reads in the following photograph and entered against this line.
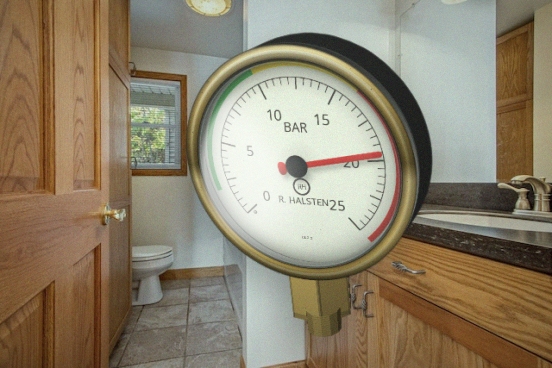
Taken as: 19.5 bar
